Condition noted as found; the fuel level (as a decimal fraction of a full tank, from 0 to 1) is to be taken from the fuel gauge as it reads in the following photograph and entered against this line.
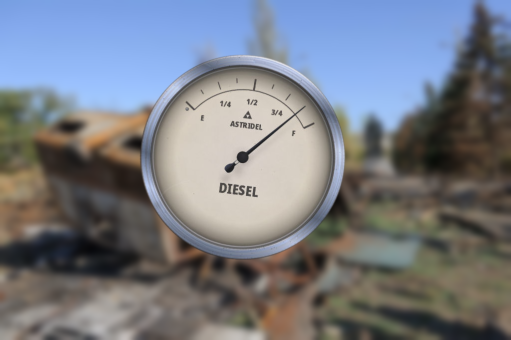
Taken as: 0.875
